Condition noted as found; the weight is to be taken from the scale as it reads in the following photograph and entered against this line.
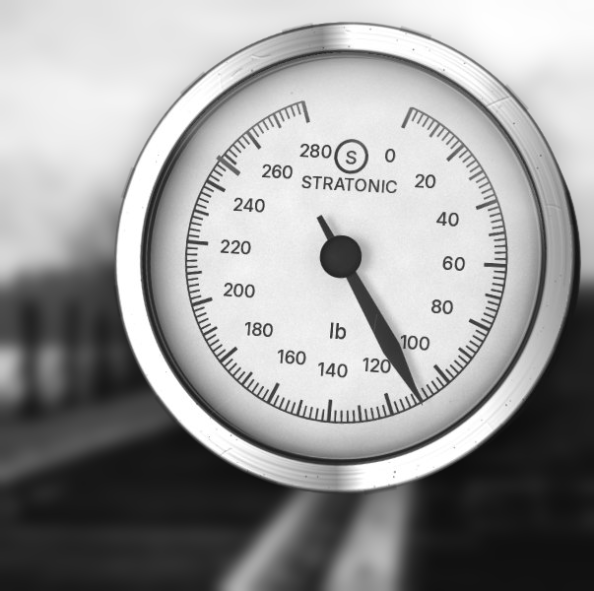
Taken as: 110 lb
